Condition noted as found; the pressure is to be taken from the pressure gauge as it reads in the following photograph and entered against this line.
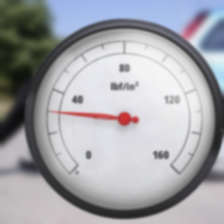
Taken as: 30 psi
